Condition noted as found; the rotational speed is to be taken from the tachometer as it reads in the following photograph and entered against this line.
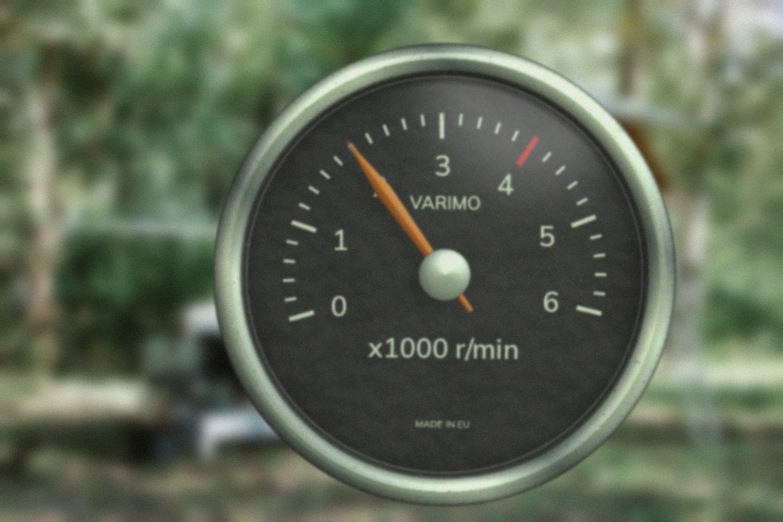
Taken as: 2000 rpm
